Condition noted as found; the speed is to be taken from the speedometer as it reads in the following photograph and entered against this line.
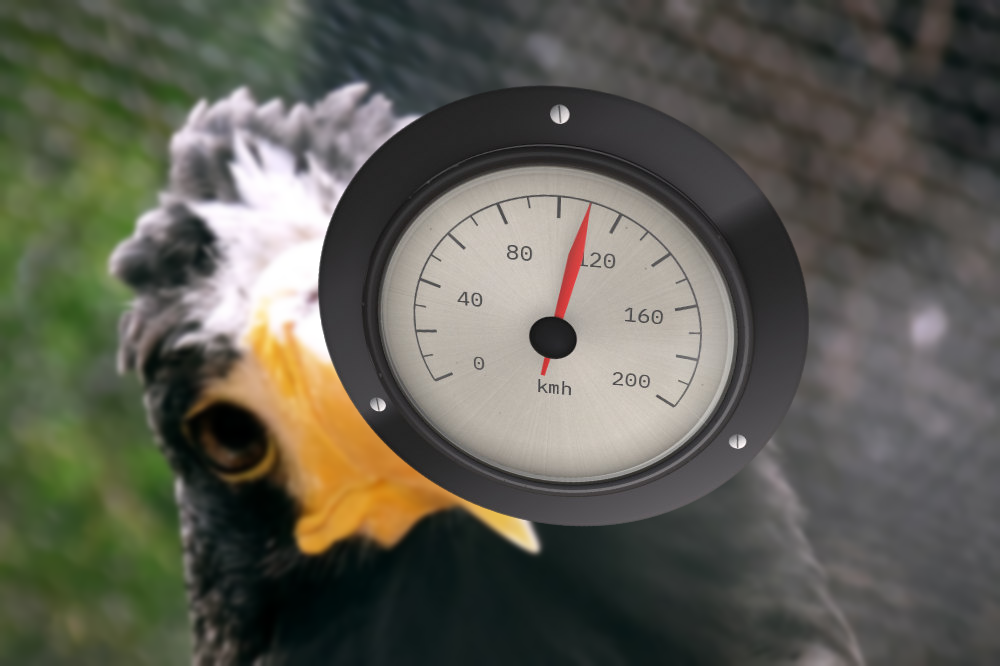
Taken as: 110 km/h
